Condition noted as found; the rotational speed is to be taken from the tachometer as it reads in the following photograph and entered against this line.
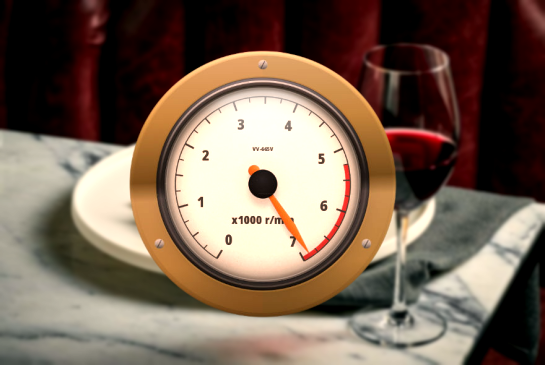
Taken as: 6875 rpm
